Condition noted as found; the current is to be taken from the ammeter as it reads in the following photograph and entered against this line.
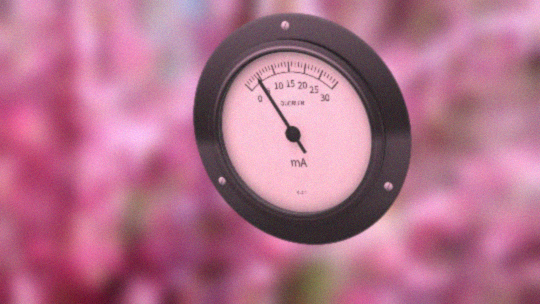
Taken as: 5 mA
